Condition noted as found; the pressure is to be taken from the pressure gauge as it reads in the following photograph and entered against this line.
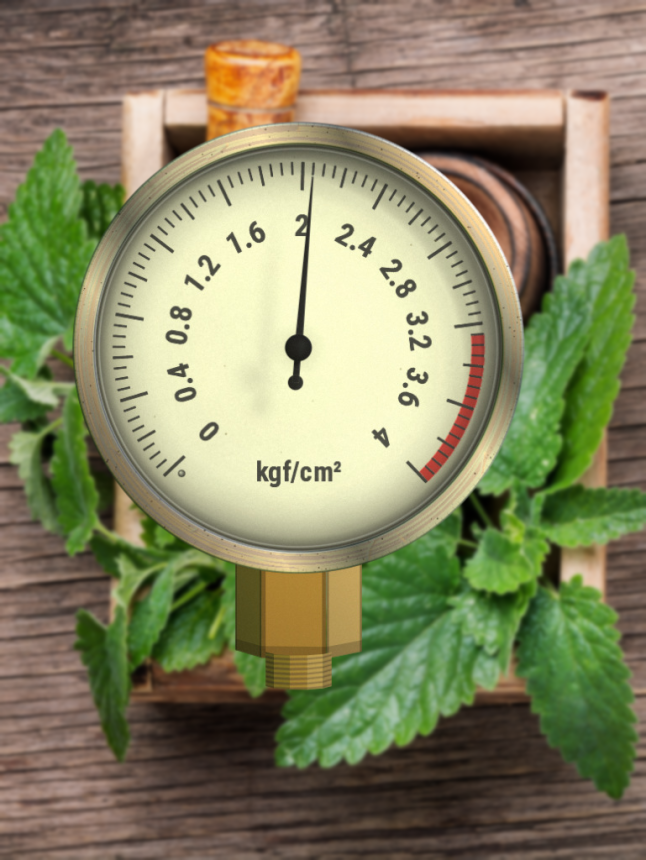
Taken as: 2.05 kg/cm²
